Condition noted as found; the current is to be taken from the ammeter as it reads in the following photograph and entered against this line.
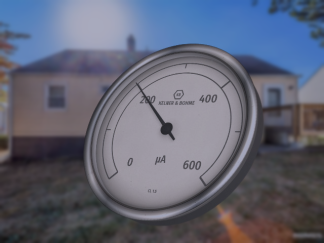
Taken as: 200 µA
